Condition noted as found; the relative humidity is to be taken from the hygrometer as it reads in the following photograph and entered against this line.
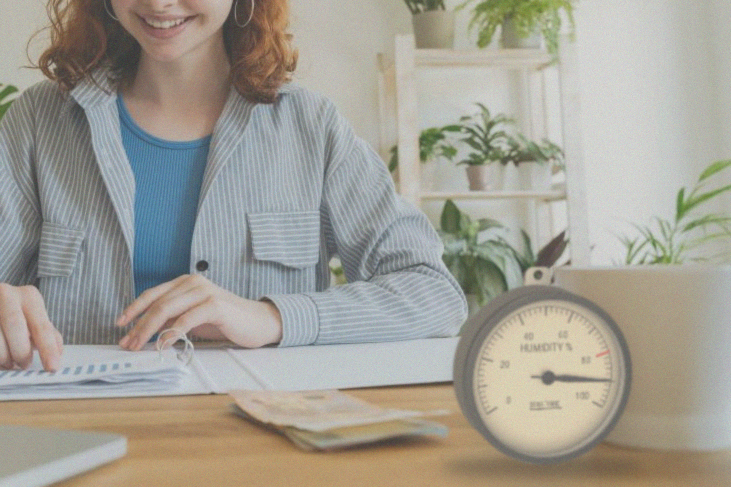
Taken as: 90 %
